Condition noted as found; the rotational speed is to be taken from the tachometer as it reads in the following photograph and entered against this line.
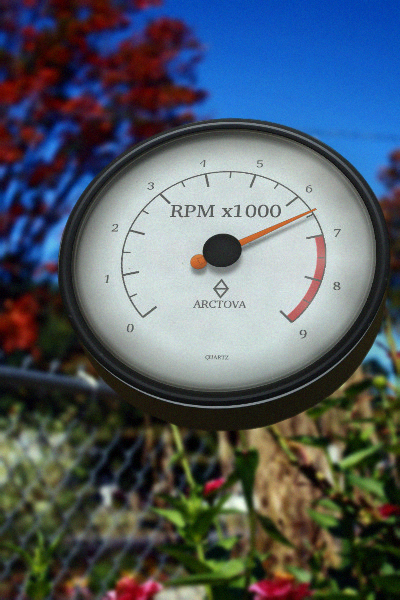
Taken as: 6500 rpm
